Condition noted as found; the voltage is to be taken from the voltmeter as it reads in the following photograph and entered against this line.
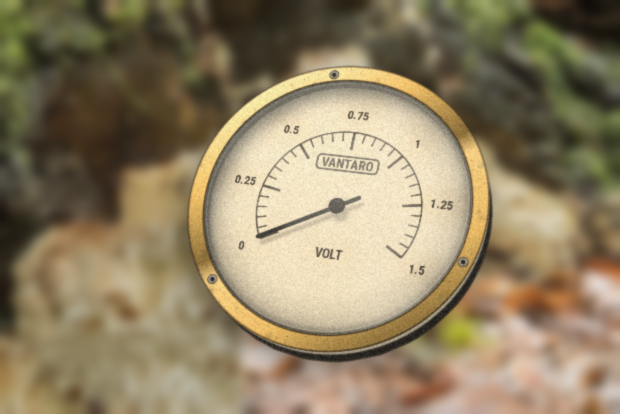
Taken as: 0 V
